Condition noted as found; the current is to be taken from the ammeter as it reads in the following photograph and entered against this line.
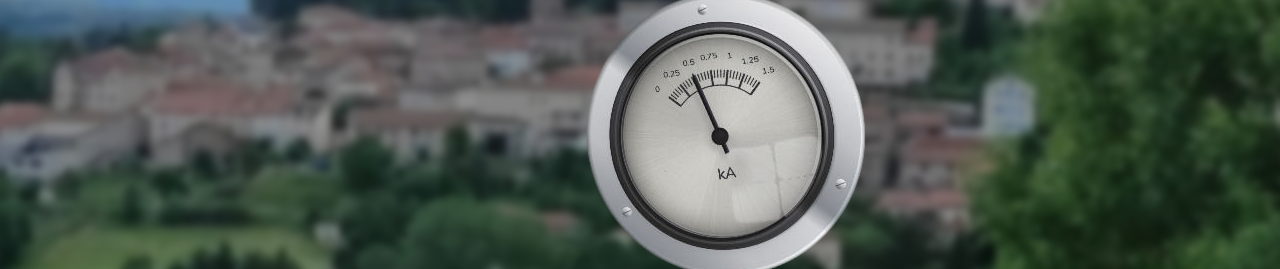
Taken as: 0.5 kA
